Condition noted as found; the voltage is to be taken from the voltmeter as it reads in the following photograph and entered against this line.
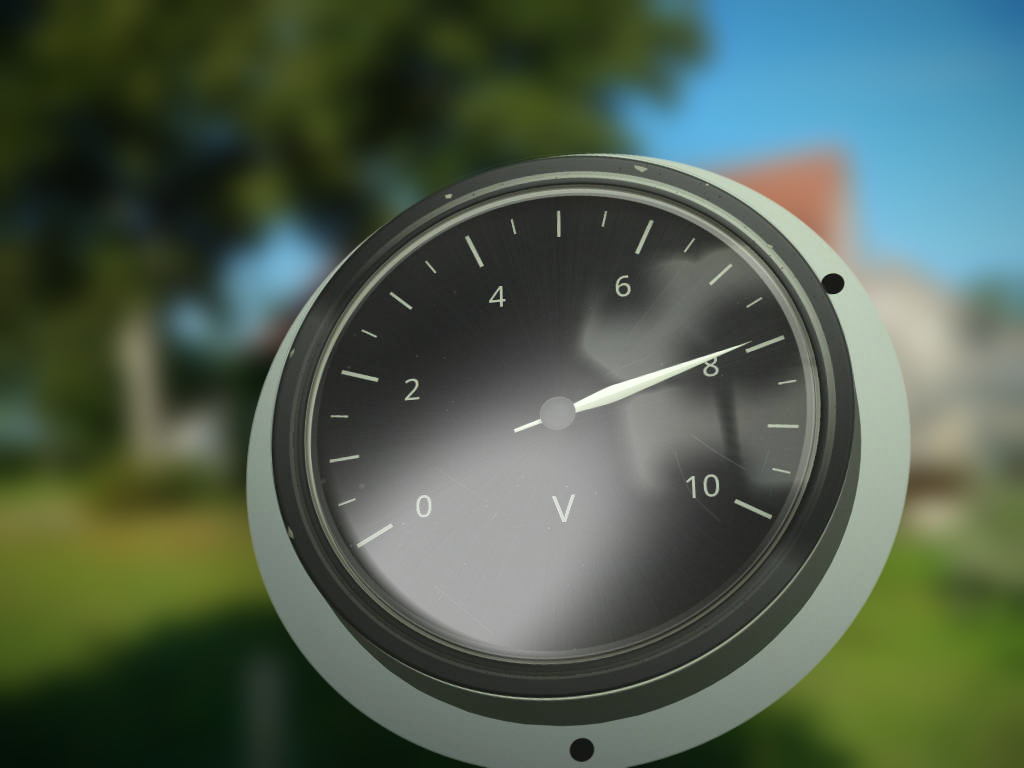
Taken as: 8 V
